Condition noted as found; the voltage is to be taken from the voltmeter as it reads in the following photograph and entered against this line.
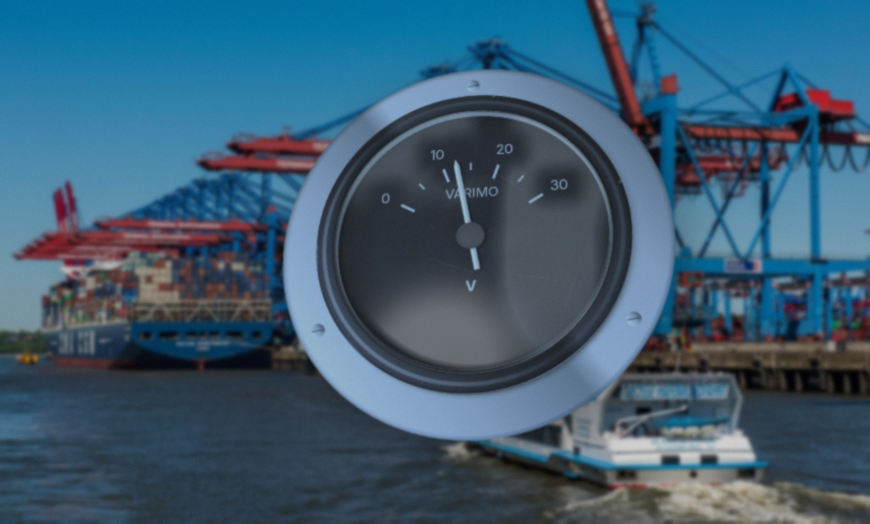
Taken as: 12.5 V
